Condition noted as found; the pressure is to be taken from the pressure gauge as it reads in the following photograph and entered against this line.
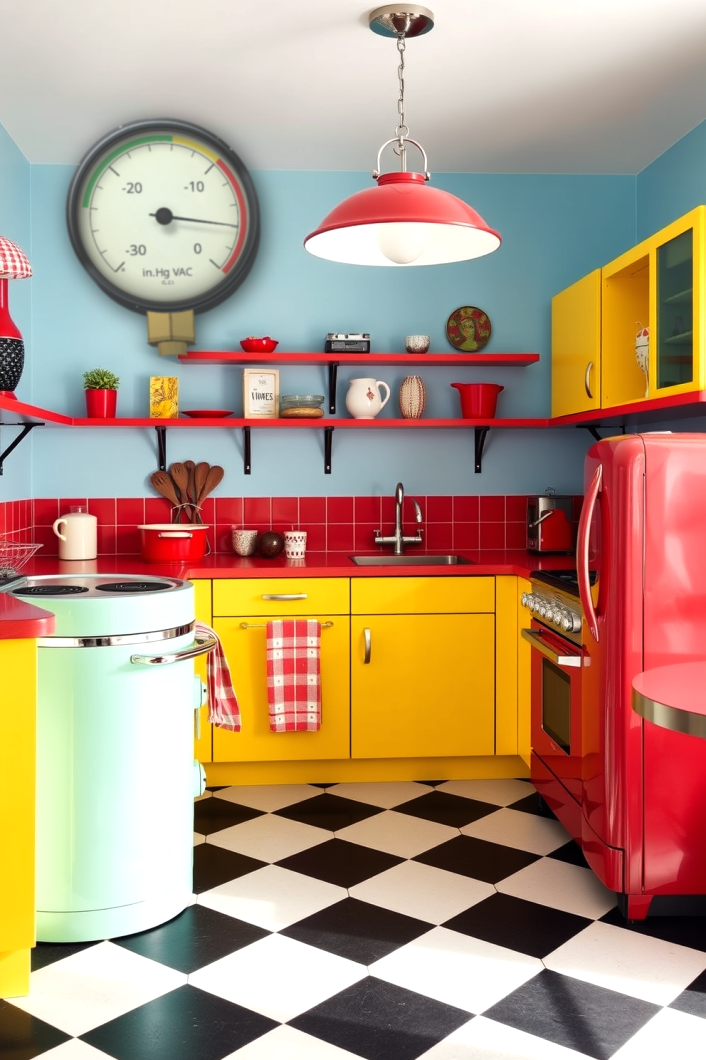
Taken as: -4 inHg
